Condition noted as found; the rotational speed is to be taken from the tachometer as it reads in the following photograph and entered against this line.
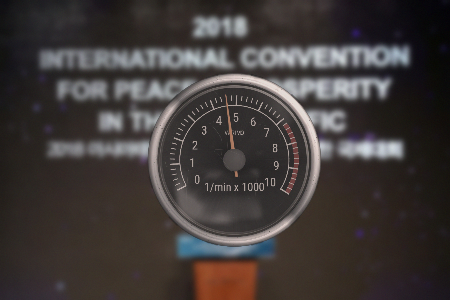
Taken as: 4600 rpm
